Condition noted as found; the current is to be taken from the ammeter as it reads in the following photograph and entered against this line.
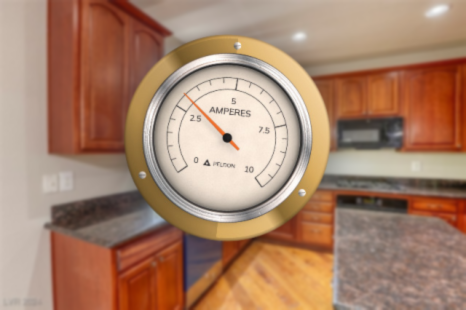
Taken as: 3 A
